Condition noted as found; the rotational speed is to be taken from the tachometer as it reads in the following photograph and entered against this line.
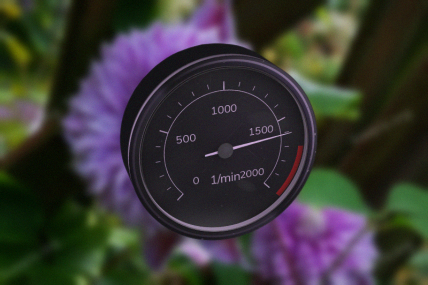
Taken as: 1600 rpm
